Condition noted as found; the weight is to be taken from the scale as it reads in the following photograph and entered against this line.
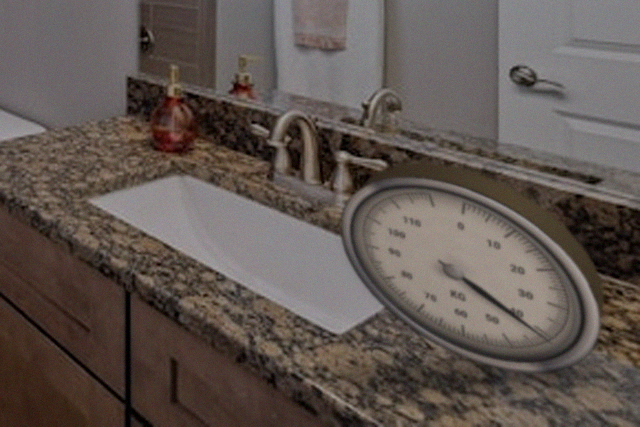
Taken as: 40 kg
